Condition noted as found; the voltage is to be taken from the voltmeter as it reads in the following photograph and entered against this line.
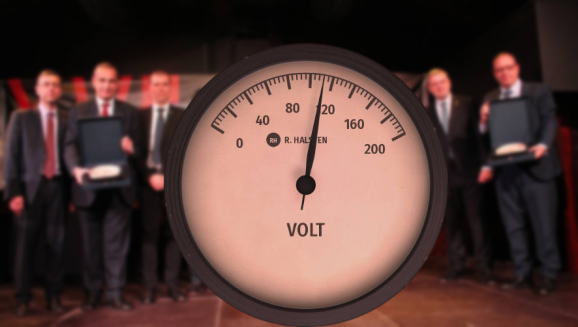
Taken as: 112 V
